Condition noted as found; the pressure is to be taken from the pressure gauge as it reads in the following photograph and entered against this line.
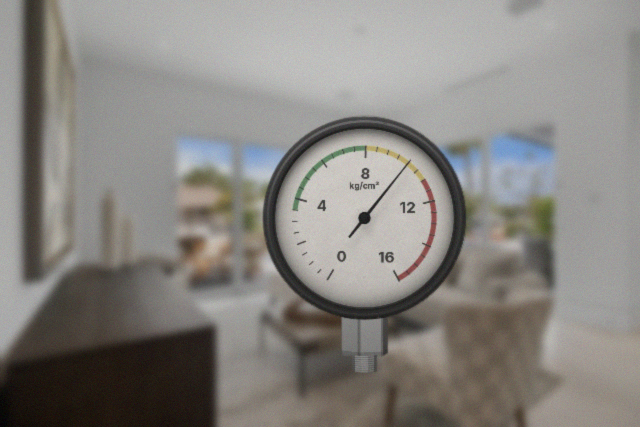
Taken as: 10 kg/cm²
